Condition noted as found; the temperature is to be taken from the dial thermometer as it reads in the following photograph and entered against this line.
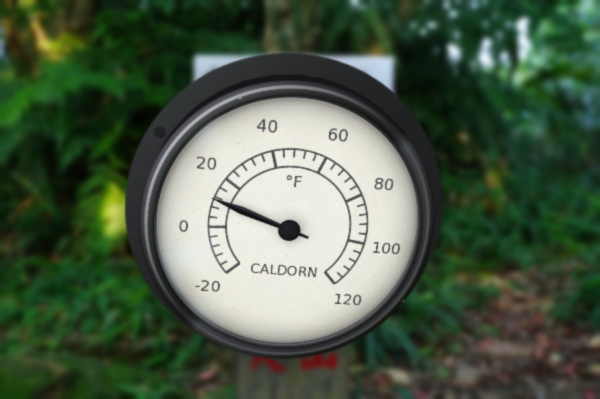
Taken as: 12 °F
